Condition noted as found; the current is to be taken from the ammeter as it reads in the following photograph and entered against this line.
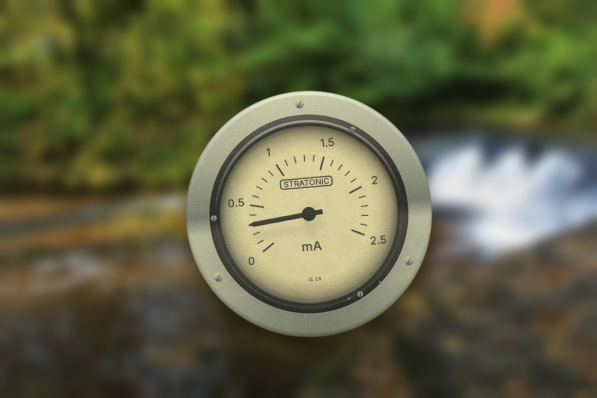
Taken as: 0.3 mA
